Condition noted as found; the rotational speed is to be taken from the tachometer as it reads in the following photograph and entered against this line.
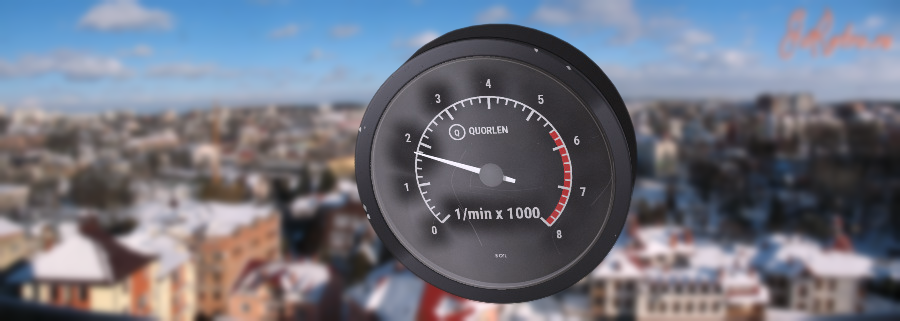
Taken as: 1800 rpm
